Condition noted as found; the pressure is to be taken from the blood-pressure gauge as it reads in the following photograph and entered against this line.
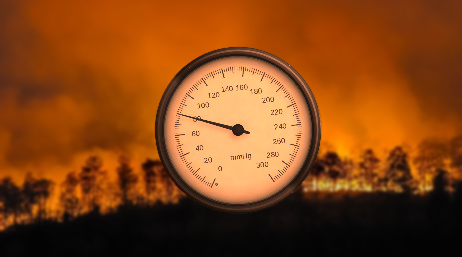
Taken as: 80 mmHg
